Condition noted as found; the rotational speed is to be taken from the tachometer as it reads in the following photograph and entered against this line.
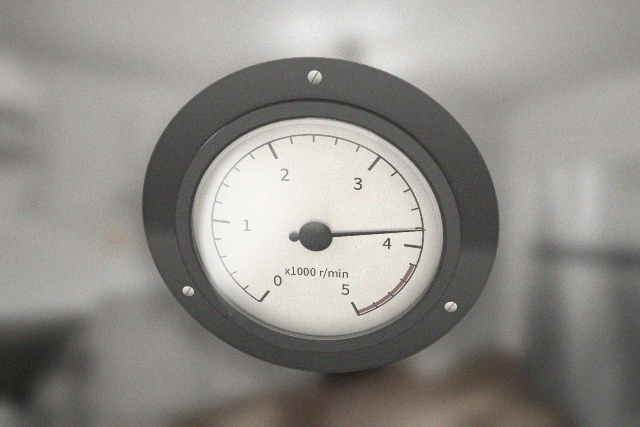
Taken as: 3800 rpm
